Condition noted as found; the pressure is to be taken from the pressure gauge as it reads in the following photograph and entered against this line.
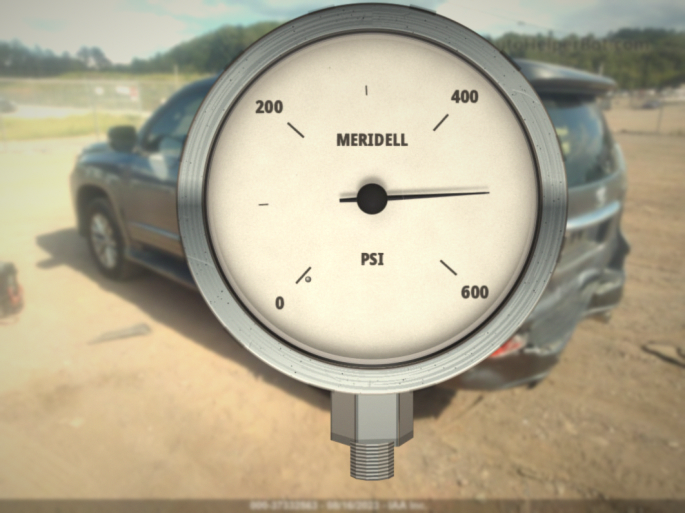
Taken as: 500 psi
